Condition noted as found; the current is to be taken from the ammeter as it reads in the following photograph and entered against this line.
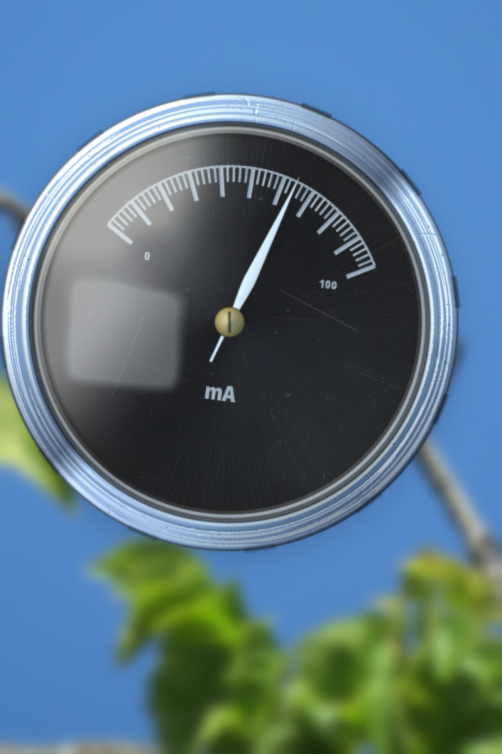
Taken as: 64 mA
